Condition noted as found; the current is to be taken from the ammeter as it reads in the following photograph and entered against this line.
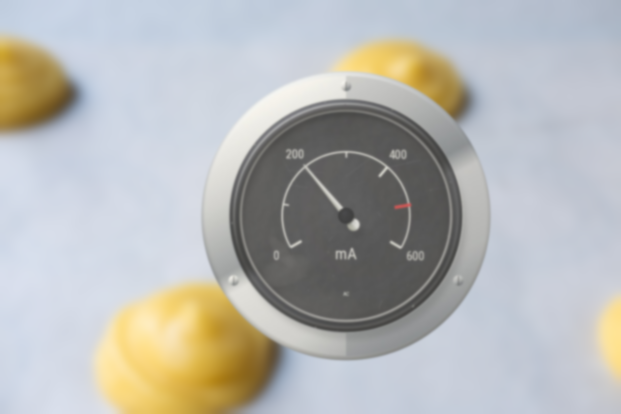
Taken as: 200 mA
